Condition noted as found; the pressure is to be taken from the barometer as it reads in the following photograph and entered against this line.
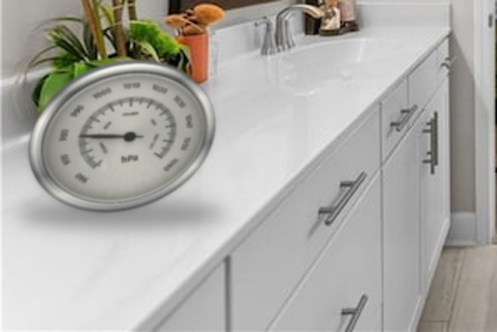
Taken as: 980 hPa
